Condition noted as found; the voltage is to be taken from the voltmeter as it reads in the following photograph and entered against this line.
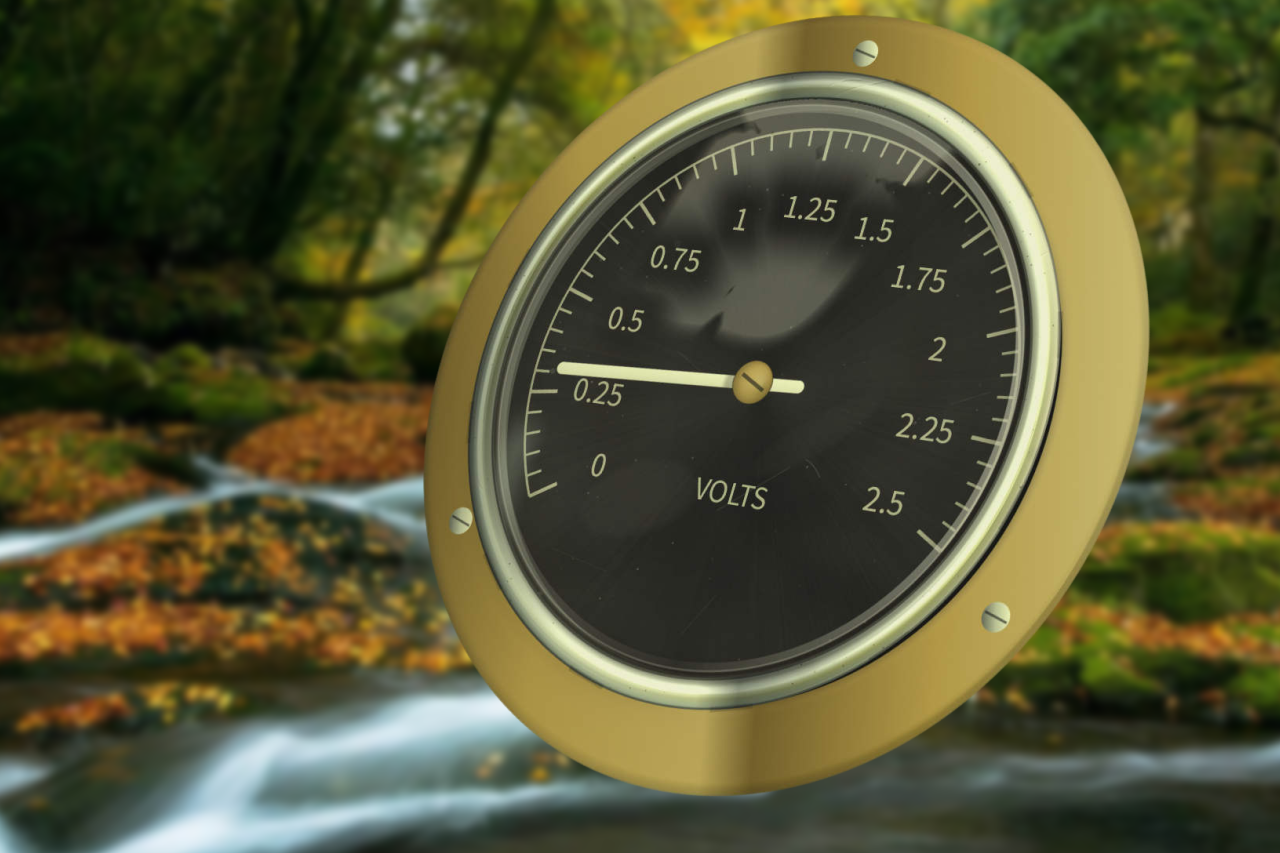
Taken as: 0.3 V
